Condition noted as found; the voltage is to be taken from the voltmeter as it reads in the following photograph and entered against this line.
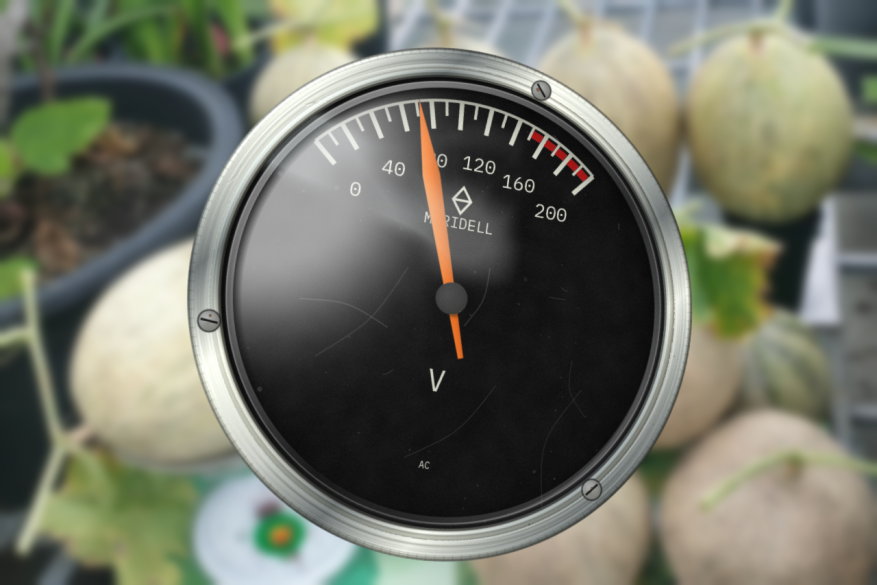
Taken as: 70 V
